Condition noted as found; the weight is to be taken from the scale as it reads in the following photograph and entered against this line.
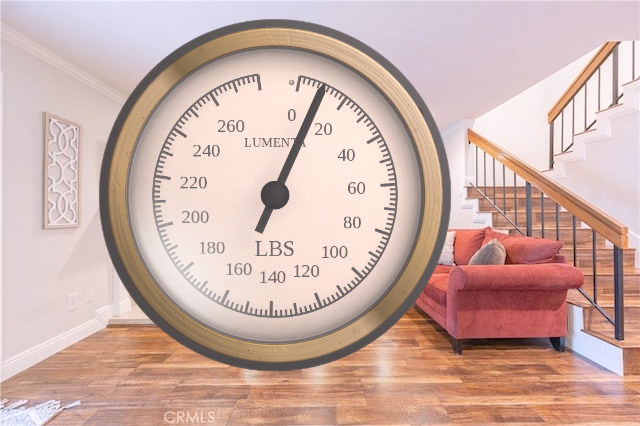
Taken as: 10 lb
